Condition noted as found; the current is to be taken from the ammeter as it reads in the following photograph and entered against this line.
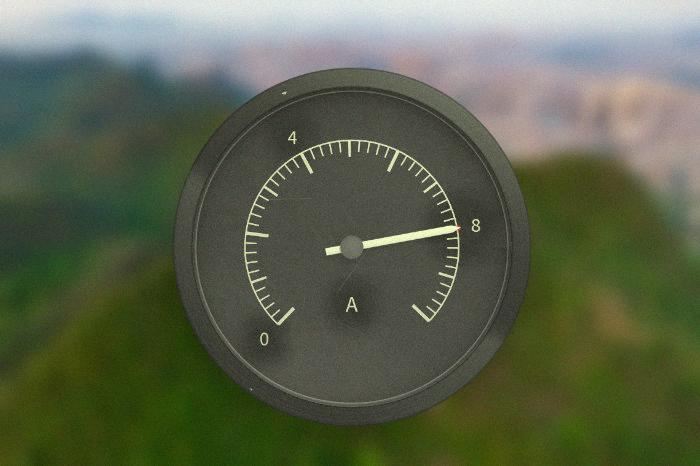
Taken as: 8 A
